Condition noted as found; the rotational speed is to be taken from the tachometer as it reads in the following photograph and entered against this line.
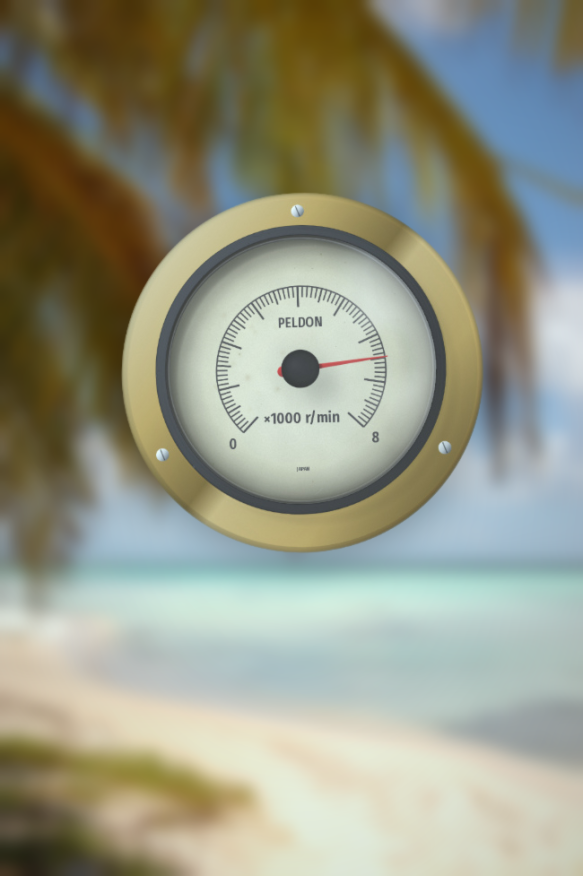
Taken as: 6500 rpm
